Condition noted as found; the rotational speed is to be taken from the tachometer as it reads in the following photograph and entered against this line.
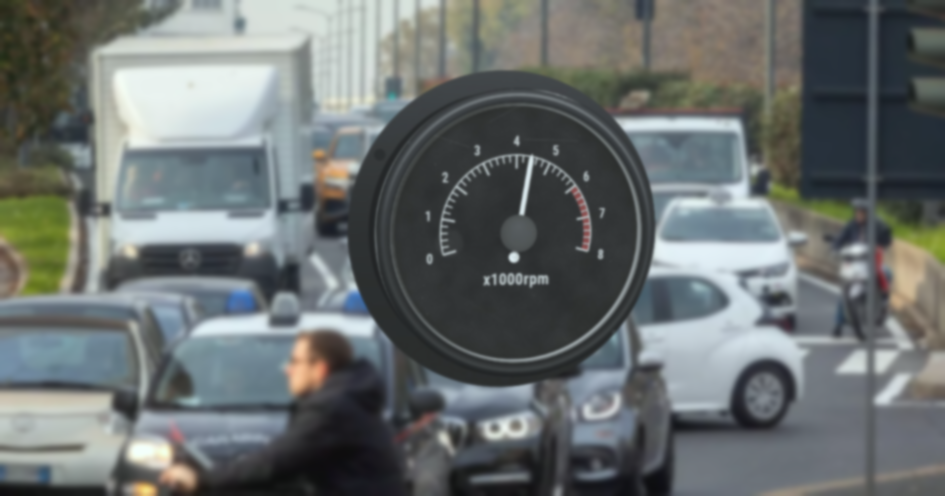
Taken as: 4400 rpm
